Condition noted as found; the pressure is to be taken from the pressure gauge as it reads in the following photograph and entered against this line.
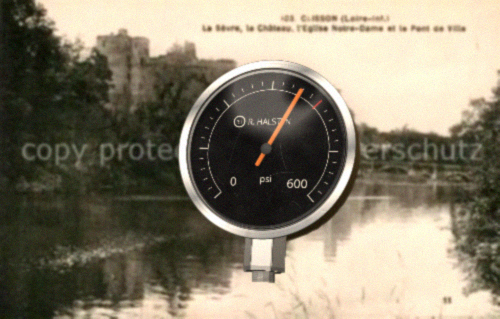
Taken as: 360 psi
